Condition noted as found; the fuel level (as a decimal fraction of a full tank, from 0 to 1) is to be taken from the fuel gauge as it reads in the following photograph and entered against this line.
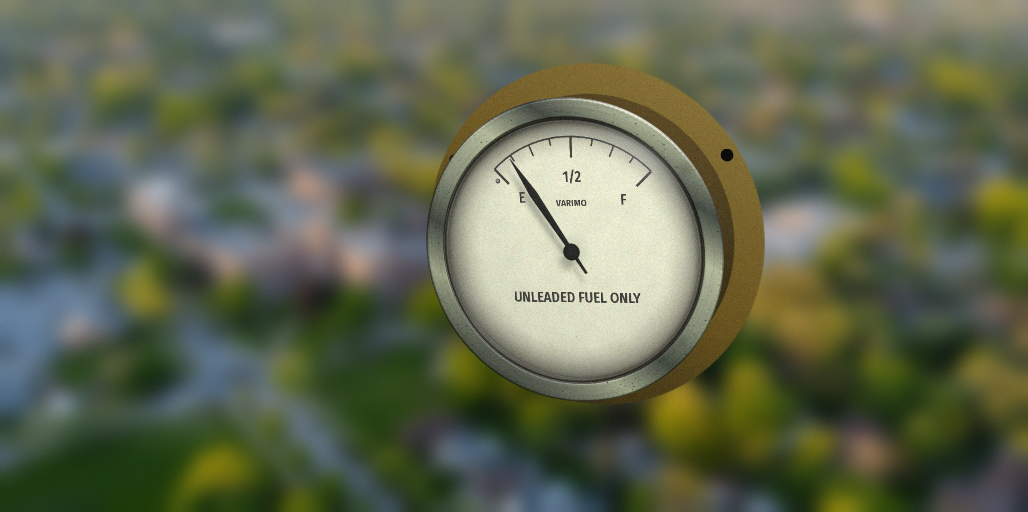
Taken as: 0.125
